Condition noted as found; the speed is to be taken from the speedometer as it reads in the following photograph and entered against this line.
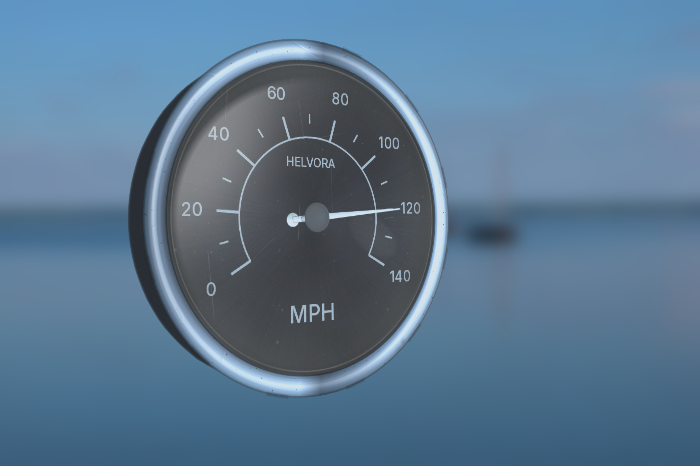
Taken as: 120 mph
